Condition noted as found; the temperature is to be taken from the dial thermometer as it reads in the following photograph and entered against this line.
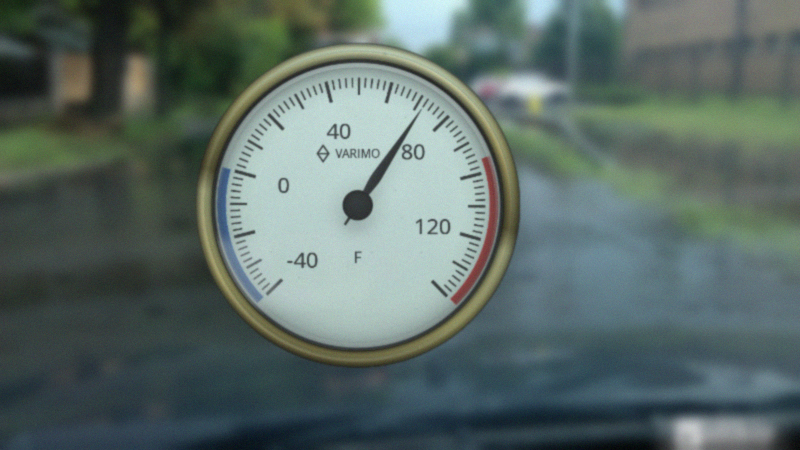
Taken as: 72 °F
